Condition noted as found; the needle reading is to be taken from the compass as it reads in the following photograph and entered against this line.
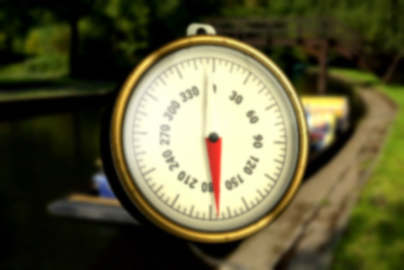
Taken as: 175 °
